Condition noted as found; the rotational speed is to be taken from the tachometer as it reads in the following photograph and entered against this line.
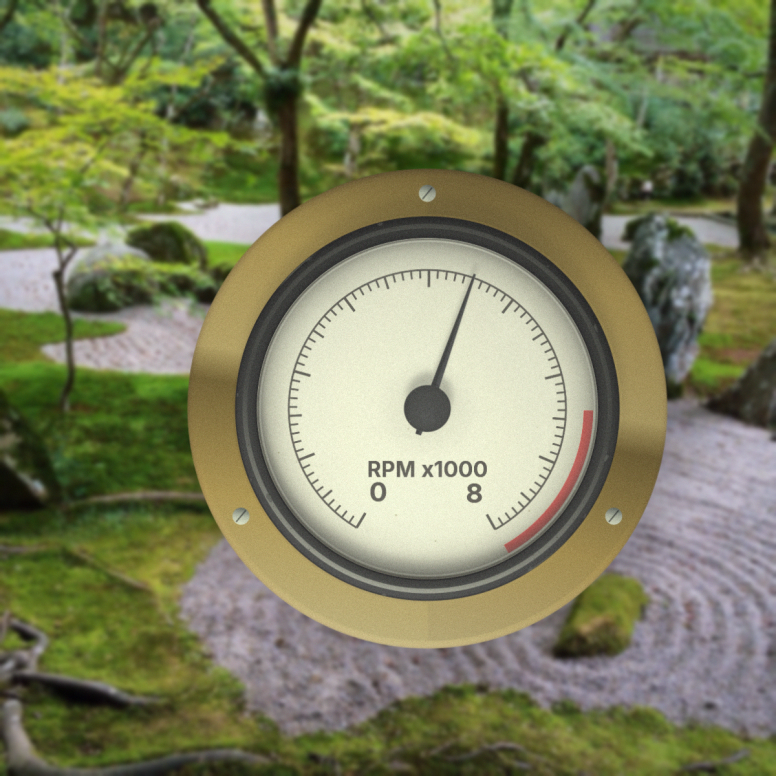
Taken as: 4500 rpm
